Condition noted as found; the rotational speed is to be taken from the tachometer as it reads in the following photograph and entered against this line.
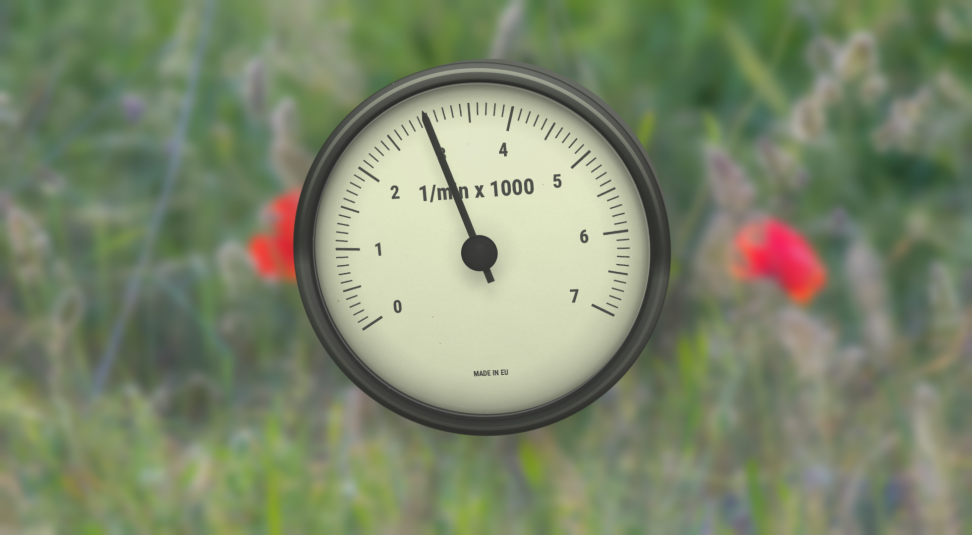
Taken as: 3000 rpm
